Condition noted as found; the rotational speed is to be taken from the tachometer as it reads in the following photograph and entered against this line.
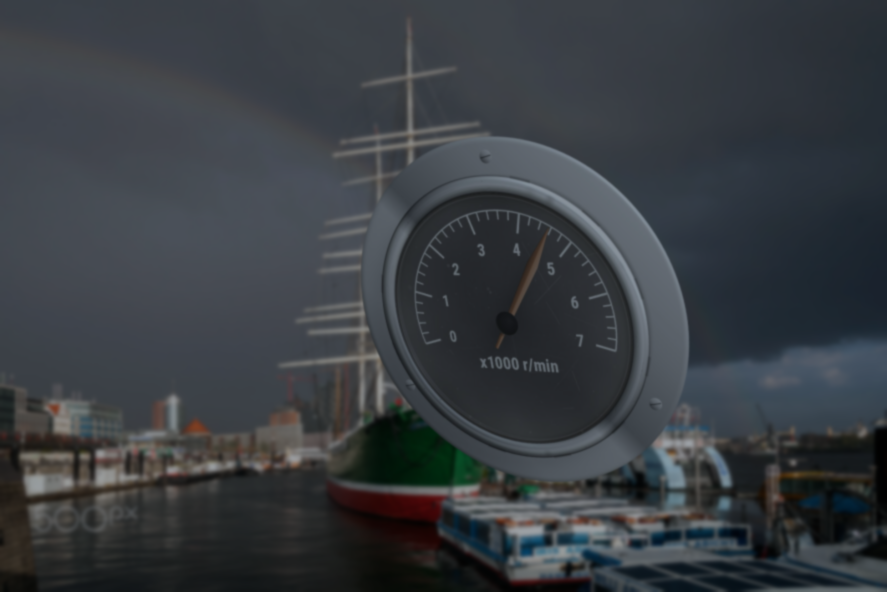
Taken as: 4600 rpm
